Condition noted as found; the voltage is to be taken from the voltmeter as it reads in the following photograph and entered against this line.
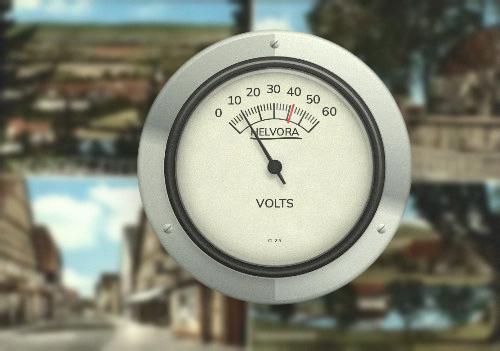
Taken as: 10 V
